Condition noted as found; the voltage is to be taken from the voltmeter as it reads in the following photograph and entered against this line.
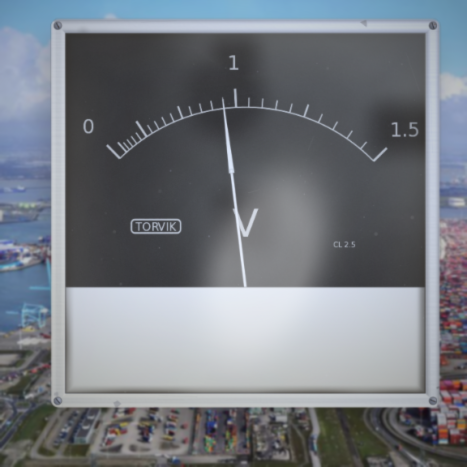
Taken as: 0.95 V
